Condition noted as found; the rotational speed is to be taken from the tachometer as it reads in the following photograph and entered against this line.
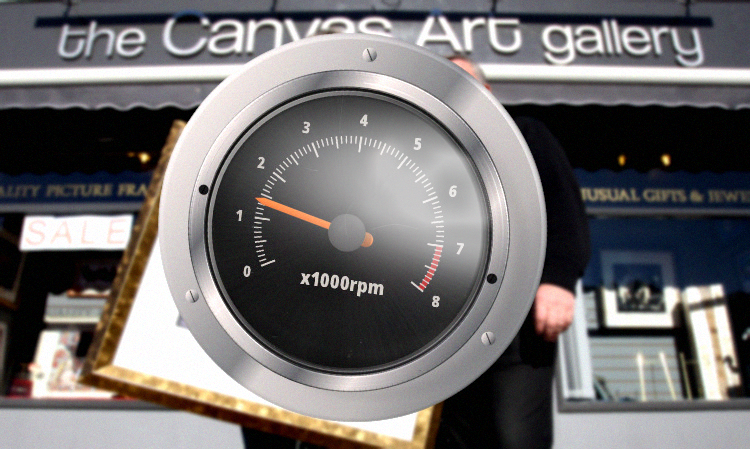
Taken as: 1400 rpm
